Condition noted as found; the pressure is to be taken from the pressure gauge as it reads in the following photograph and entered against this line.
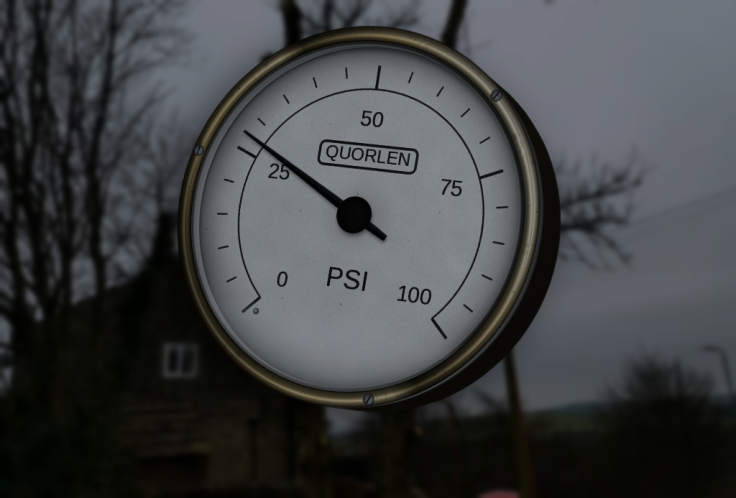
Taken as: 27.5 psi
